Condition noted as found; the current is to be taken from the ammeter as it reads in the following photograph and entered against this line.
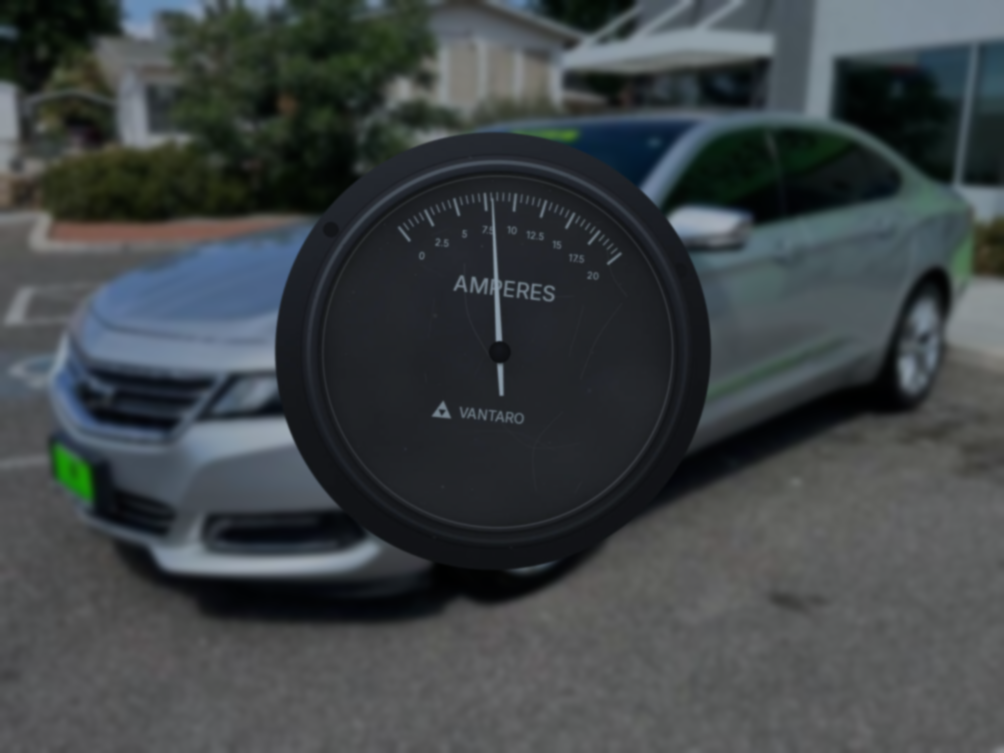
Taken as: 8 A
